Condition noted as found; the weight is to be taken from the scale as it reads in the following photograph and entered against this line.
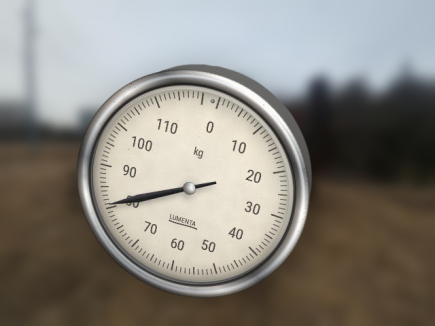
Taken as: 81 kg
